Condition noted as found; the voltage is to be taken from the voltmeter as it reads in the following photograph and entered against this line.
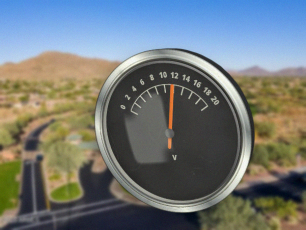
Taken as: 12 V
